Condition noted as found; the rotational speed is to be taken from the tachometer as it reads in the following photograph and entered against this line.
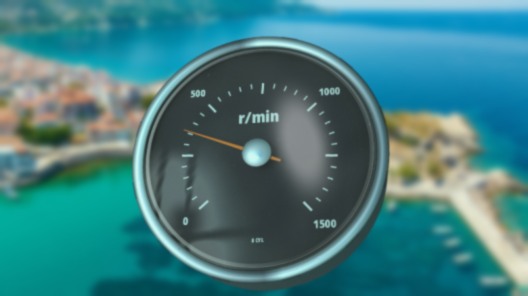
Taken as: 350 rpm
